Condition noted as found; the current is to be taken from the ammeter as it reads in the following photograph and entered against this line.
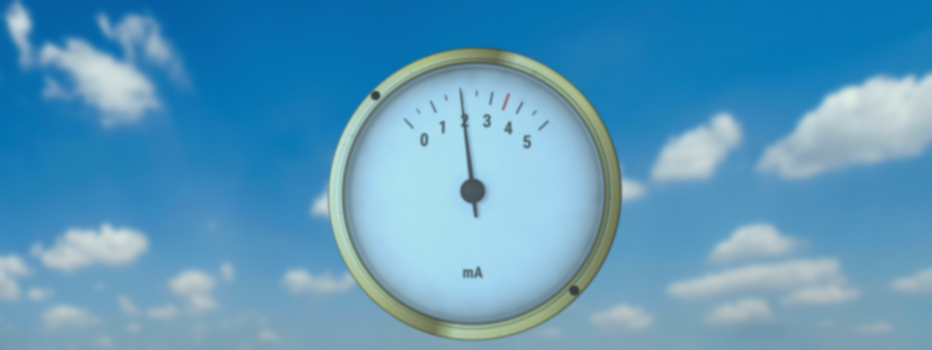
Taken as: 2 mA
